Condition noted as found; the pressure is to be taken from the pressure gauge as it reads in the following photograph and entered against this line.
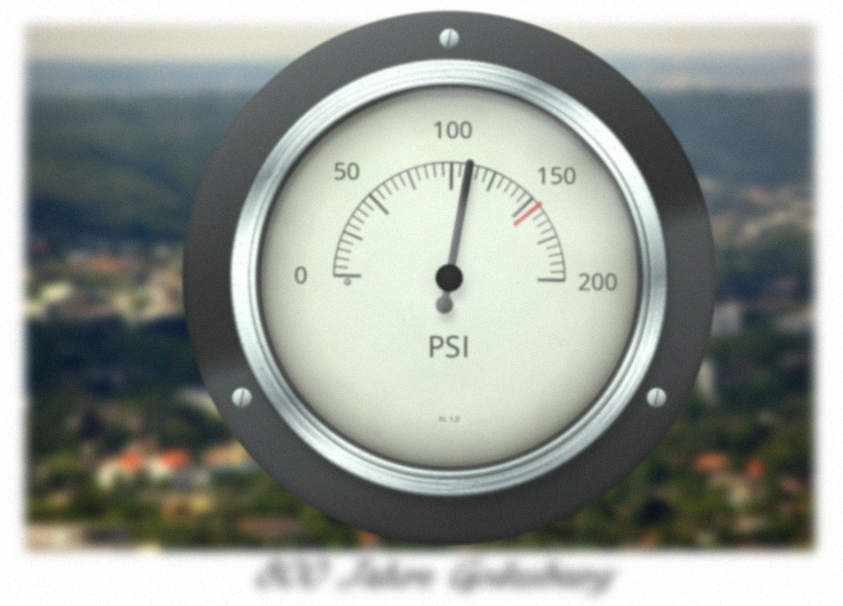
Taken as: 110 psi
